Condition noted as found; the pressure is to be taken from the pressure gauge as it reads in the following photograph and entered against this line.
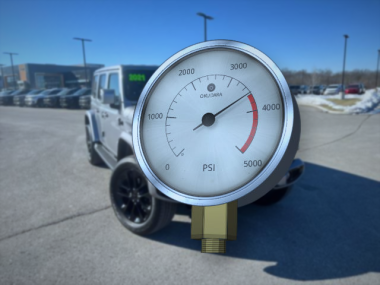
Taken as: 3600 psi
